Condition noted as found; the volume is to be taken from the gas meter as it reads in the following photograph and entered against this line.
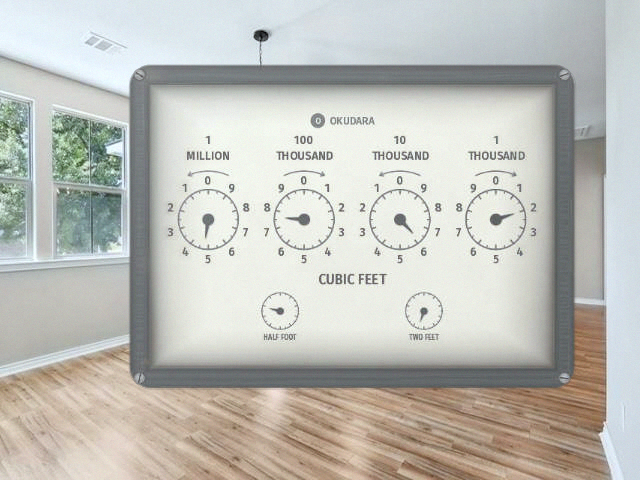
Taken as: 476200 ft³
